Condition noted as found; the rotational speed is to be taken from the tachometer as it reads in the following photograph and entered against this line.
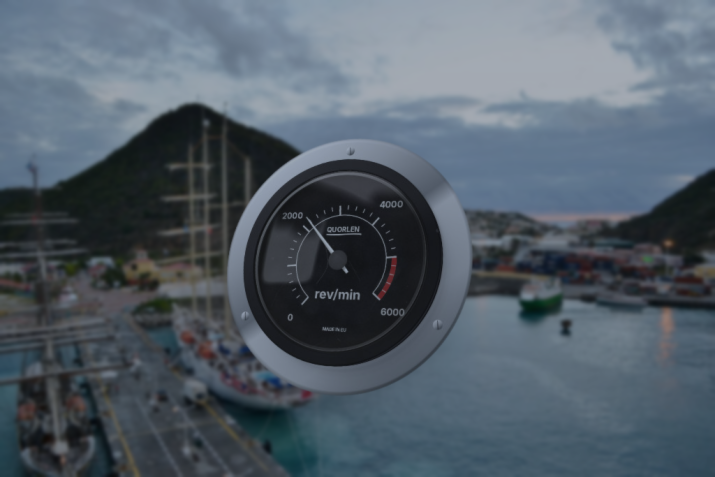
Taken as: 2200 rpm
